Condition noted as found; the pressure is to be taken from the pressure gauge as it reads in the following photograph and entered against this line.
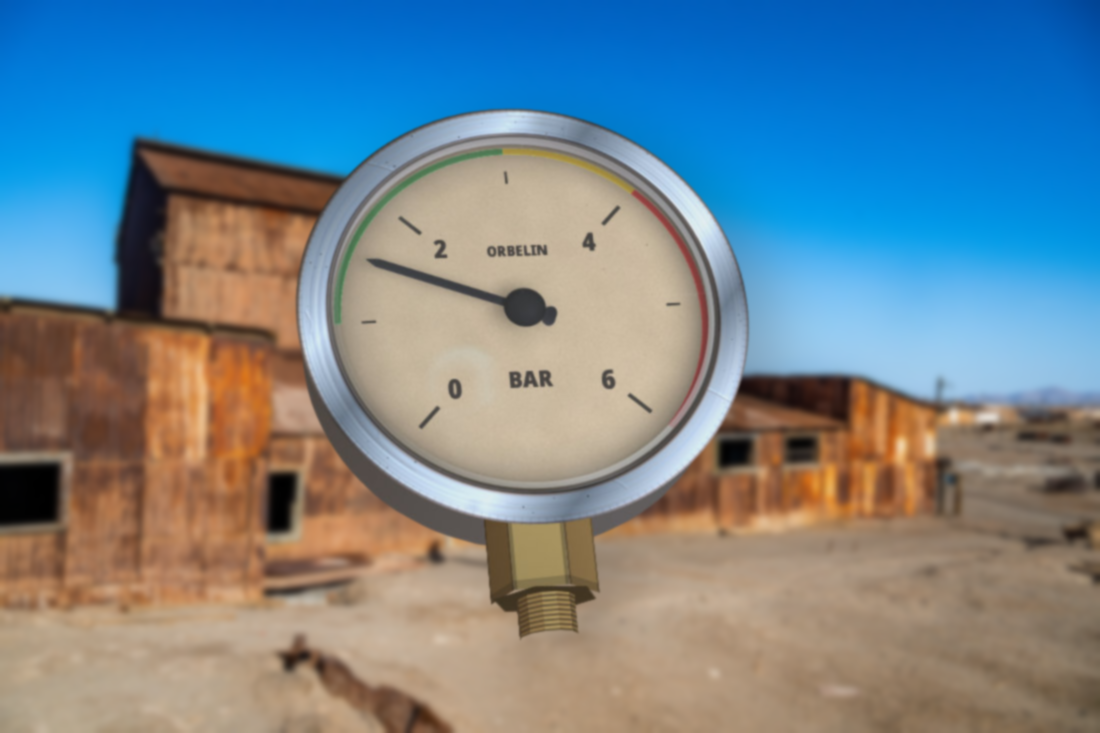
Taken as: 1.5 bar
